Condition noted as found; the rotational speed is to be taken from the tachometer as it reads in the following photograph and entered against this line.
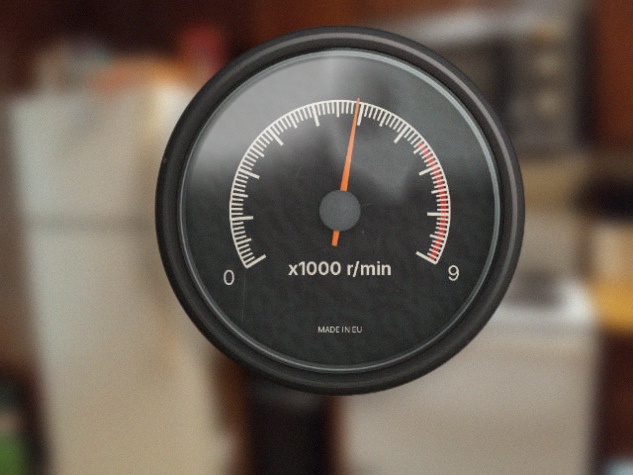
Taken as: 4900 rpm
